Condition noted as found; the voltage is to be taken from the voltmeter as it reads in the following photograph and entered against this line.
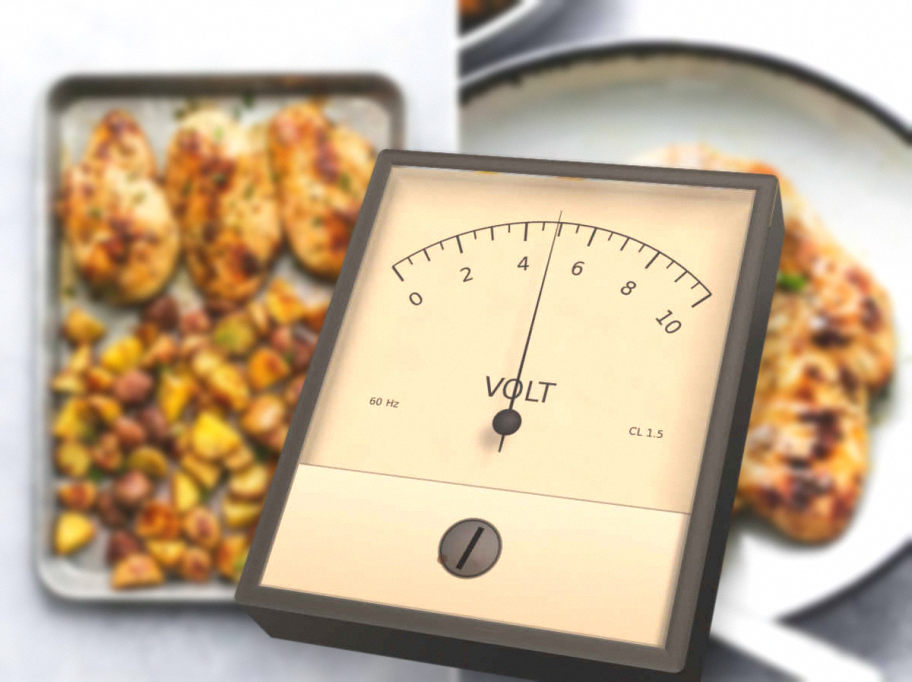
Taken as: 5 V
